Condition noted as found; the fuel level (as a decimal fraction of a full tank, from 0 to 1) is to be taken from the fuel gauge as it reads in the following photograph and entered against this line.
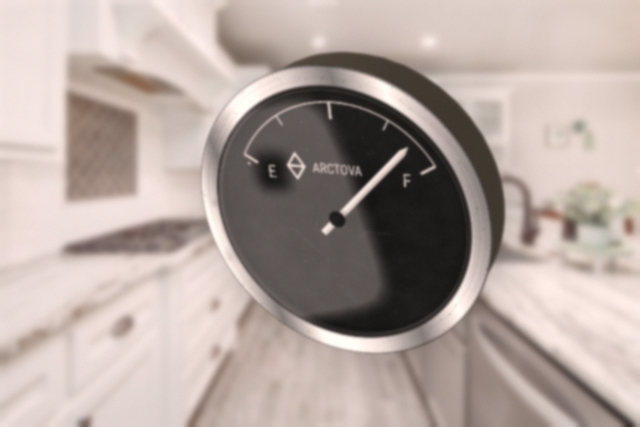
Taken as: 0.875
